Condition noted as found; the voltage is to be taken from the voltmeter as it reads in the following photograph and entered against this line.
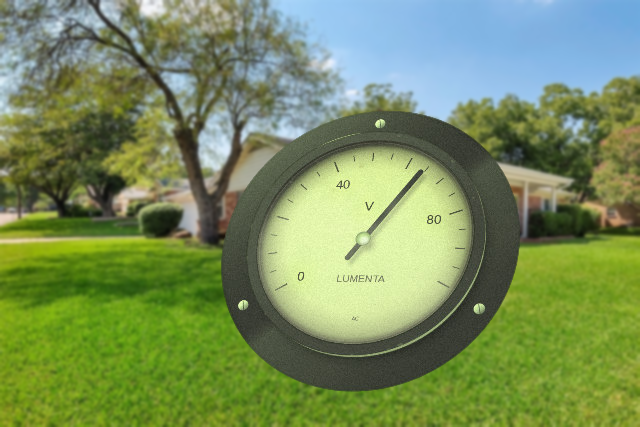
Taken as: 65 V
